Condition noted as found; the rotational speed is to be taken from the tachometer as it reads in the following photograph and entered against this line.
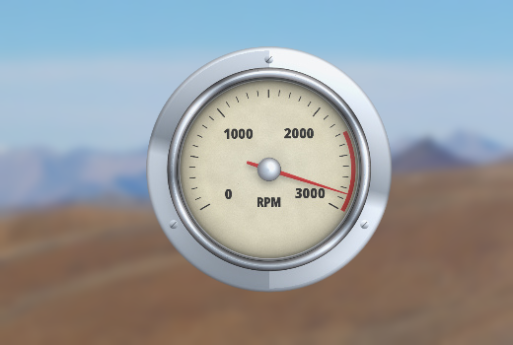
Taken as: 2850 rpm
